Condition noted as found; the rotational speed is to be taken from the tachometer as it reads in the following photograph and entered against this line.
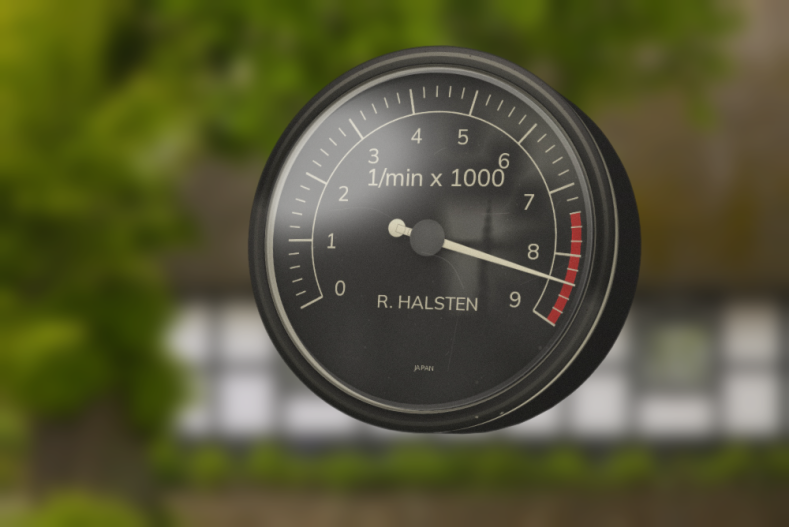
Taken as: 8400 rpm
